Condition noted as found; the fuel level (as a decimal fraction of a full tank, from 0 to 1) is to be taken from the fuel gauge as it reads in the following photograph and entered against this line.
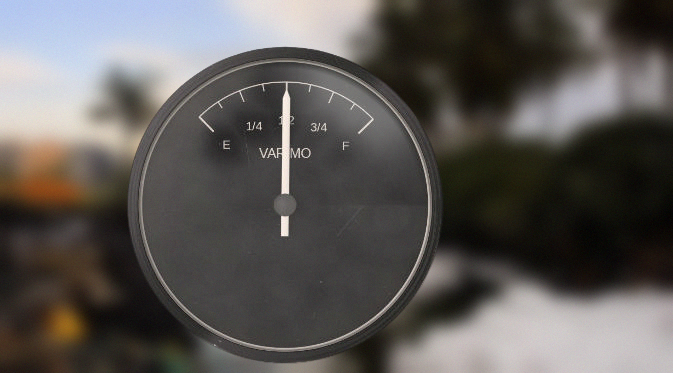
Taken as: 0.5
